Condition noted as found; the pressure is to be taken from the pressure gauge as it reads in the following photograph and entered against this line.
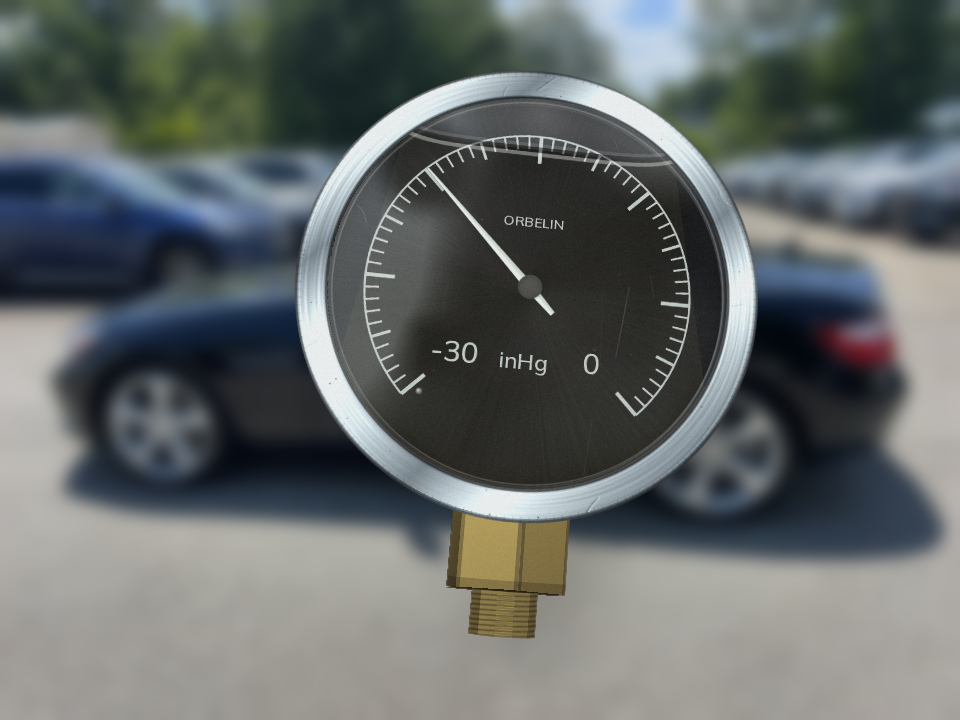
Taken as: -20 inHg
